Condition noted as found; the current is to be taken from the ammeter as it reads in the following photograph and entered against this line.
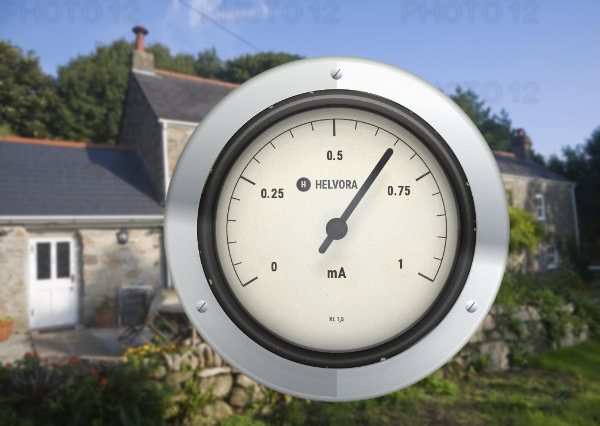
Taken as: 0.65 mA
